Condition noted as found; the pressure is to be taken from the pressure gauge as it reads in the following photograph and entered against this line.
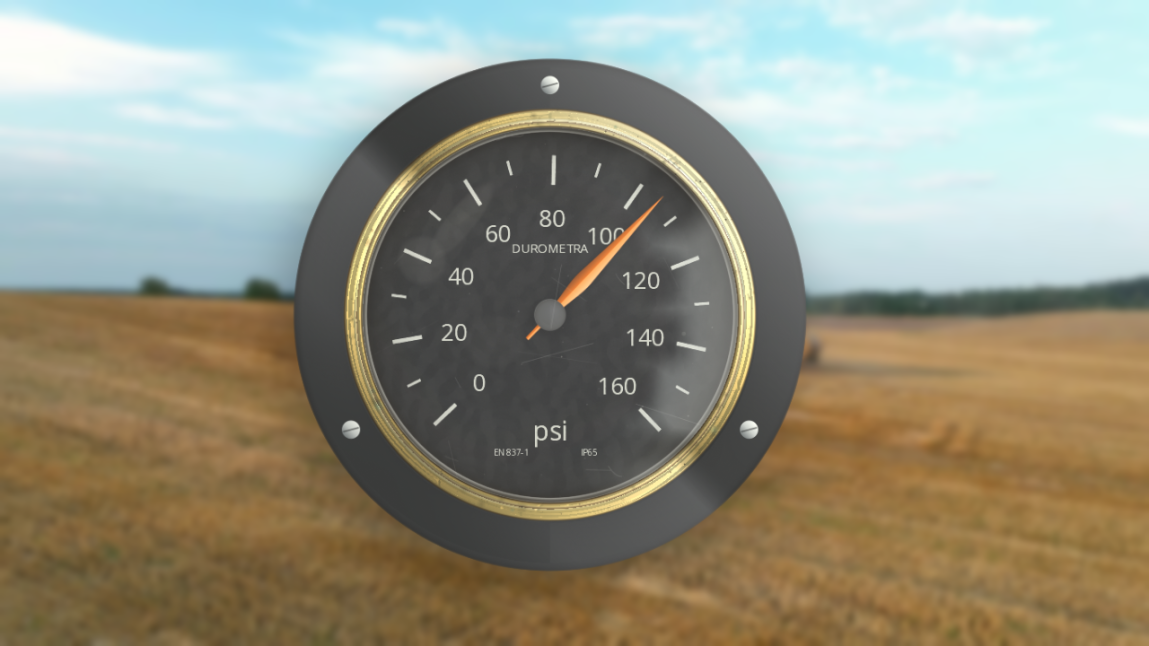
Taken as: 105 psi
